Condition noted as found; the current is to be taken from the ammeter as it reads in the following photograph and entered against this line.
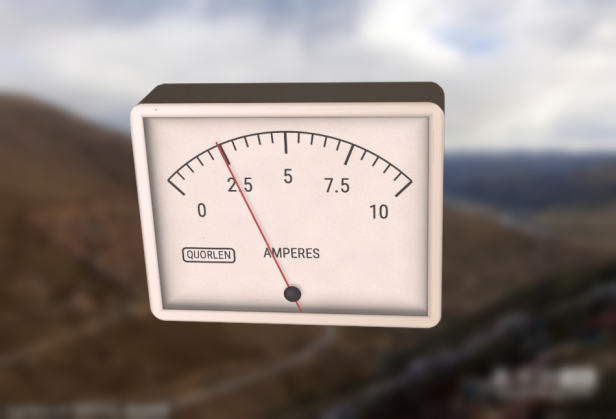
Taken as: 2.5 A
